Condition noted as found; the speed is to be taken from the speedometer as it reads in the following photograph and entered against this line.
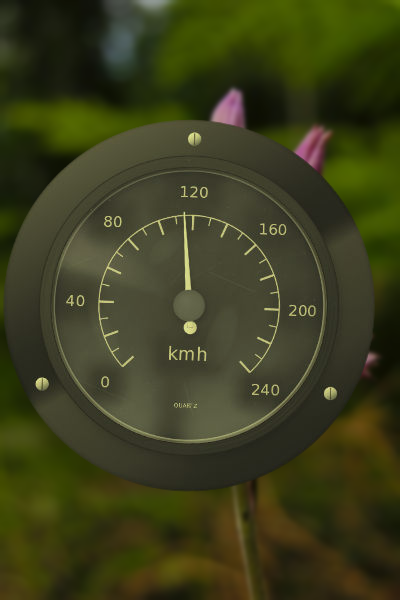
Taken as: 115 km/h
